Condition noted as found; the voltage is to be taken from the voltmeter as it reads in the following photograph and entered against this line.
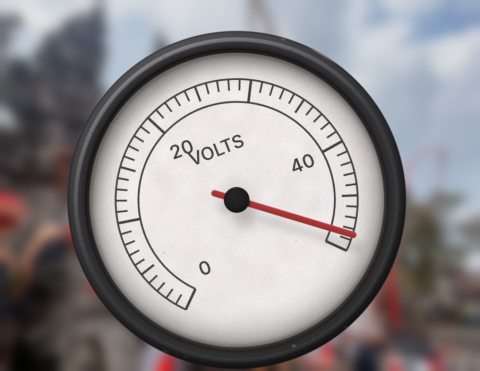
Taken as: 48.5 V
